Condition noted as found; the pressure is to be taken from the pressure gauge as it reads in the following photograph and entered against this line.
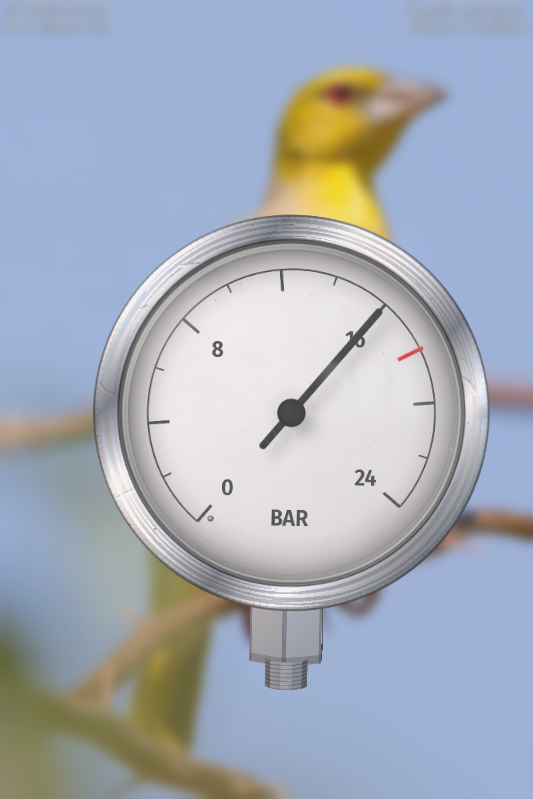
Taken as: 16 bar
